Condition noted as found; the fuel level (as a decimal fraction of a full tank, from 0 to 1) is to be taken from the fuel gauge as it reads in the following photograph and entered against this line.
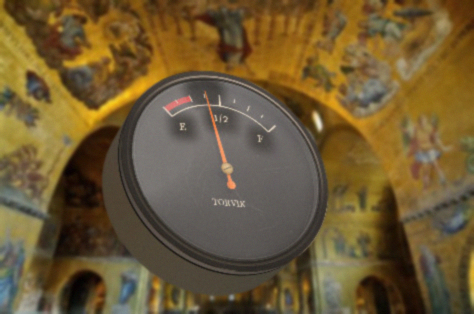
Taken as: 0.375
